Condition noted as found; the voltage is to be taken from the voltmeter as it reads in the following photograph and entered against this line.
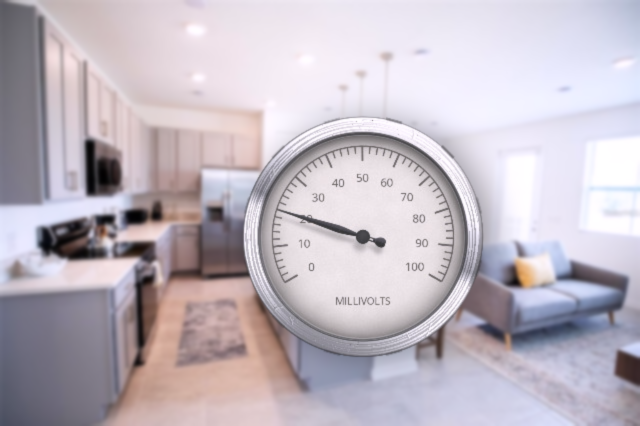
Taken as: 20 mV
